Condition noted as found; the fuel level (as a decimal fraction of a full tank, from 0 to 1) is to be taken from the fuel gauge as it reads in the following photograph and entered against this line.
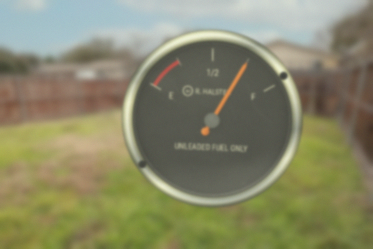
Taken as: 0.75
